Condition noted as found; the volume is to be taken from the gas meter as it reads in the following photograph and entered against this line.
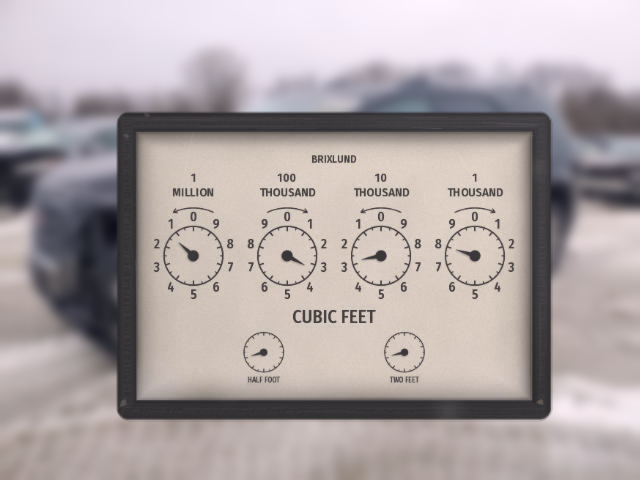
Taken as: 132800 ft³
